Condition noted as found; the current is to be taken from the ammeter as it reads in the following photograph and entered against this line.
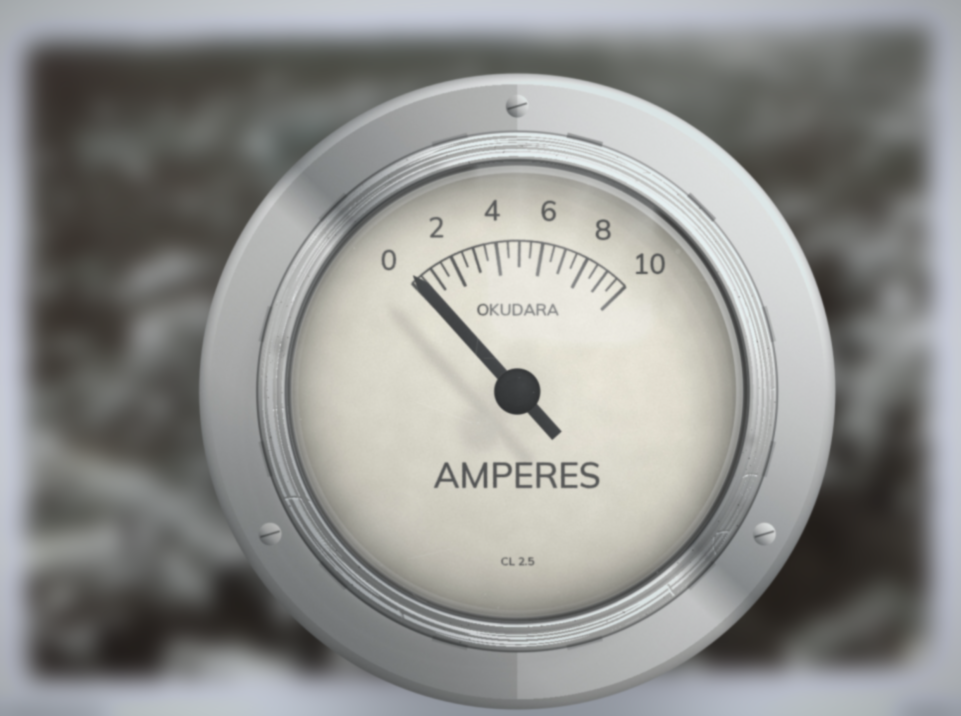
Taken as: 0.25 A
